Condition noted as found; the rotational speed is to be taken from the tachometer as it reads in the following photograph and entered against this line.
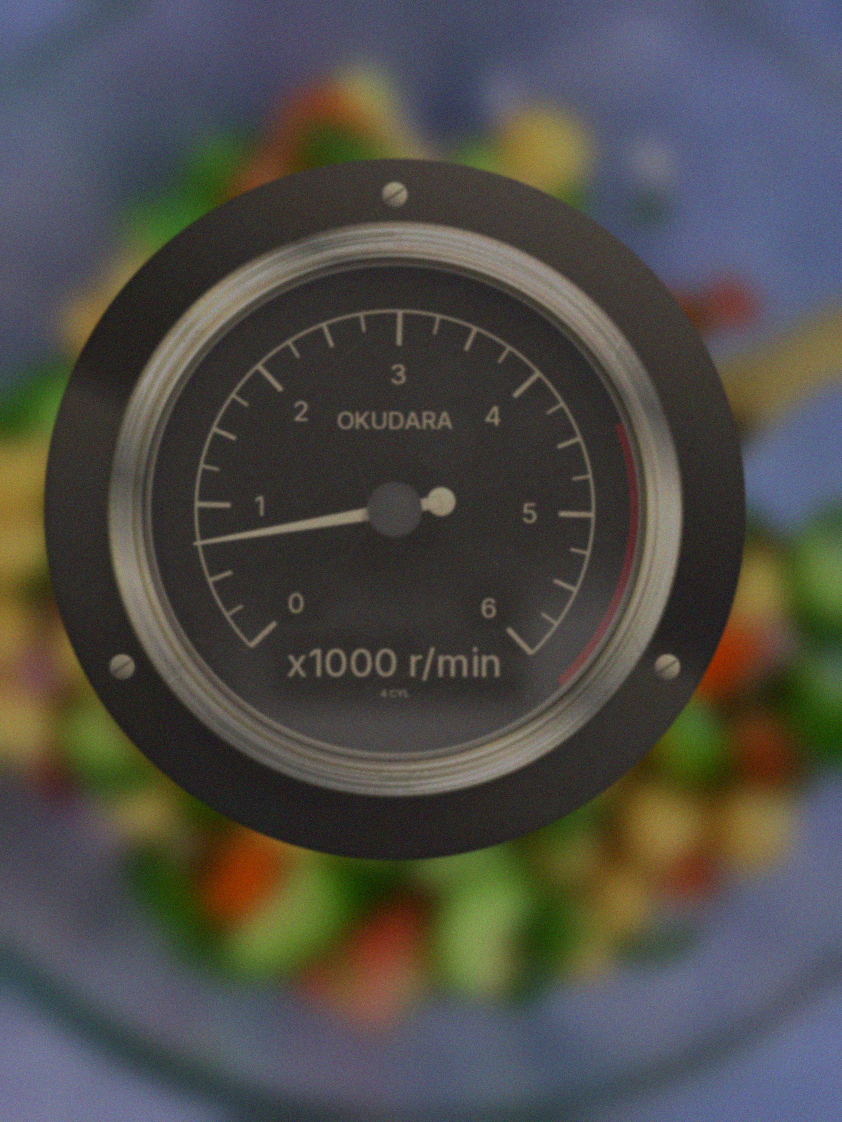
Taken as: 750 rpm
